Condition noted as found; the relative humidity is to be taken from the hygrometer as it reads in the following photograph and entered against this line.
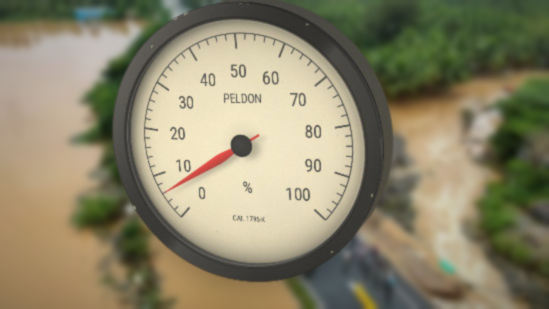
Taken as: 6 %
